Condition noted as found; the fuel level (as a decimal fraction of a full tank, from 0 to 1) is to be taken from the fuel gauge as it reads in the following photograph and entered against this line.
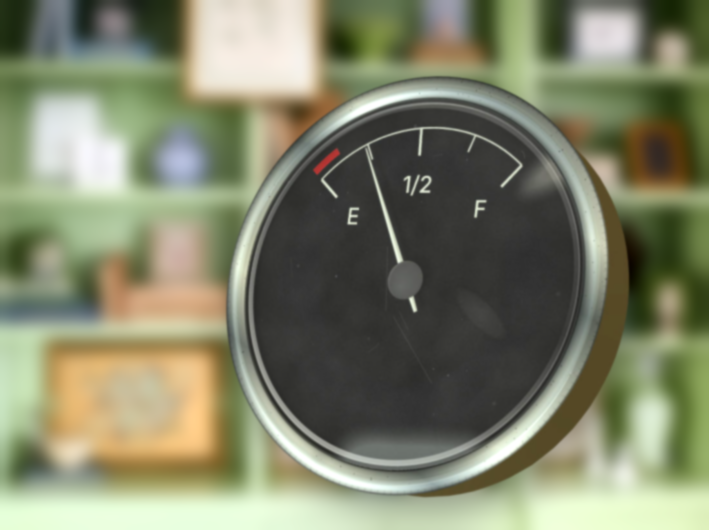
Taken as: 0.25
